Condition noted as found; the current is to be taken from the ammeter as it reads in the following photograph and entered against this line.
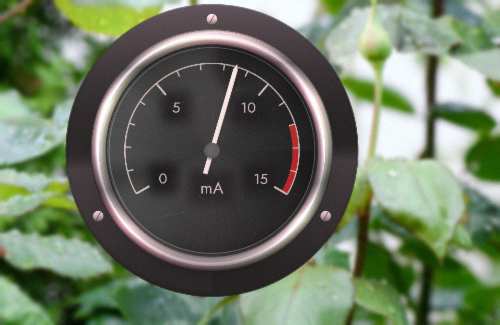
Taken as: 8.5 mA
